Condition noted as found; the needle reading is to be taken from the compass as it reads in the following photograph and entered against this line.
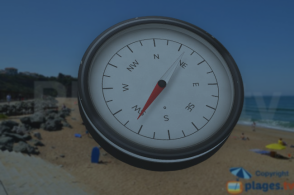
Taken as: 217.5 °
